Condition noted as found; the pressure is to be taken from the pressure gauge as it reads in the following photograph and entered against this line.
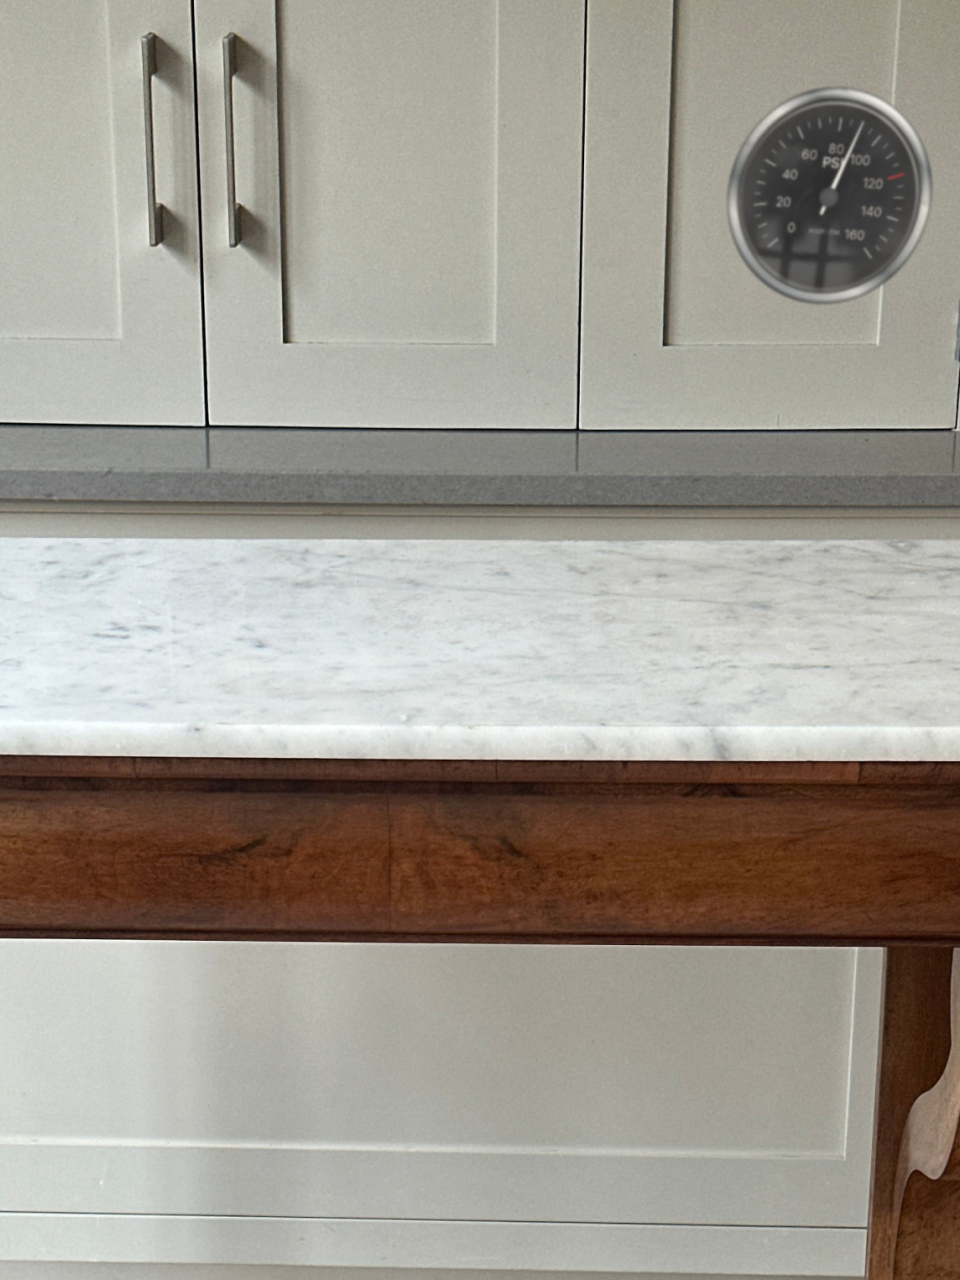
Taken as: 90 psi
